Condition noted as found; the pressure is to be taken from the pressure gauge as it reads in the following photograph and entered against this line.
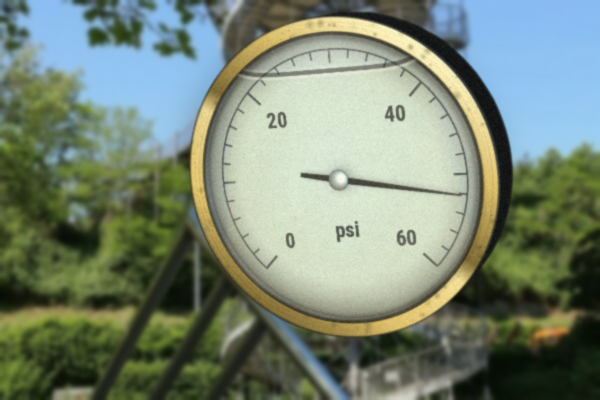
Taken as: 52 psi
